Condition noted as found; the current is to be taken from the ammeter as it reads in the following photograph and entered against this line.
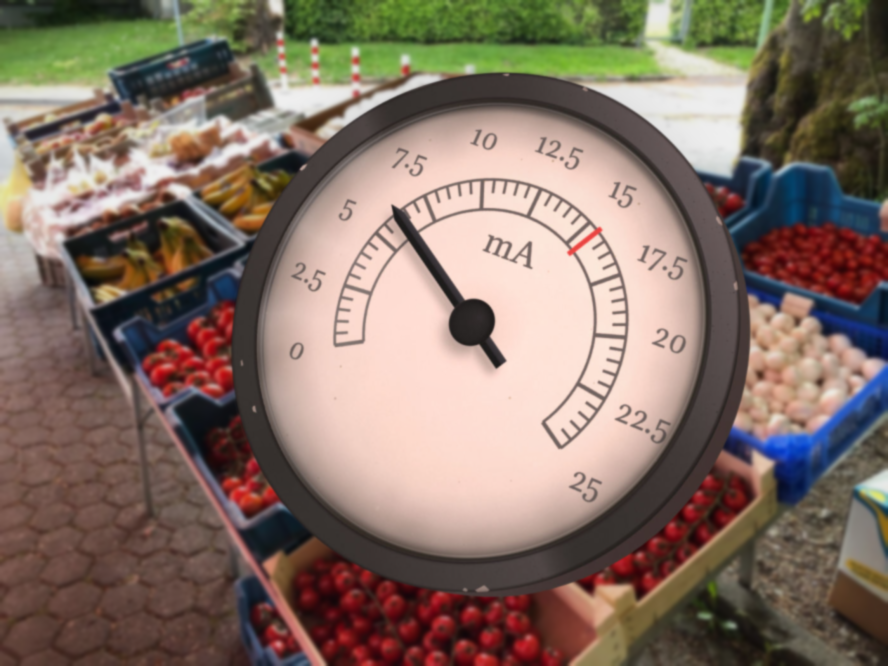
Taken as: 6.25 mA
